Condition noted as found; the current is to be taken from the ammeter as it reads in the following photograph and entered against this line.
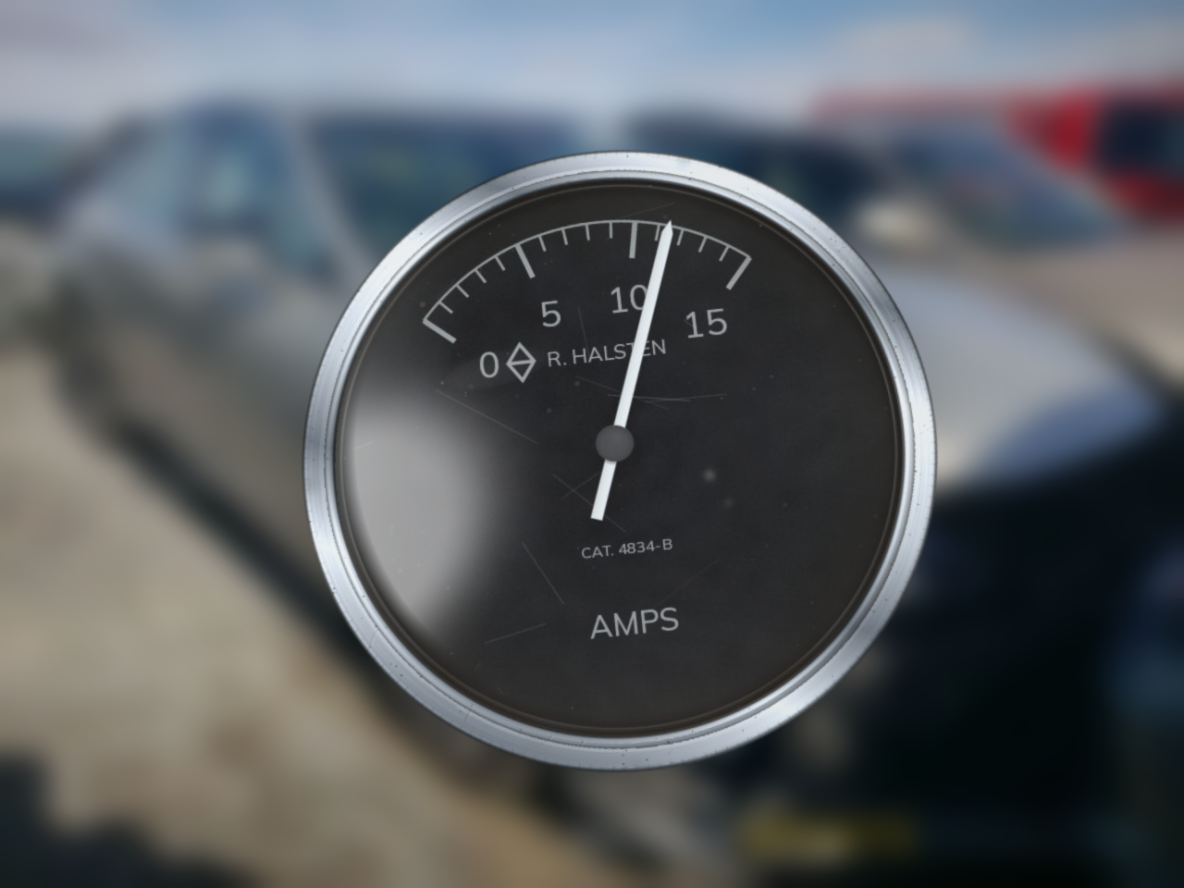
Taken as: 11.5 A
